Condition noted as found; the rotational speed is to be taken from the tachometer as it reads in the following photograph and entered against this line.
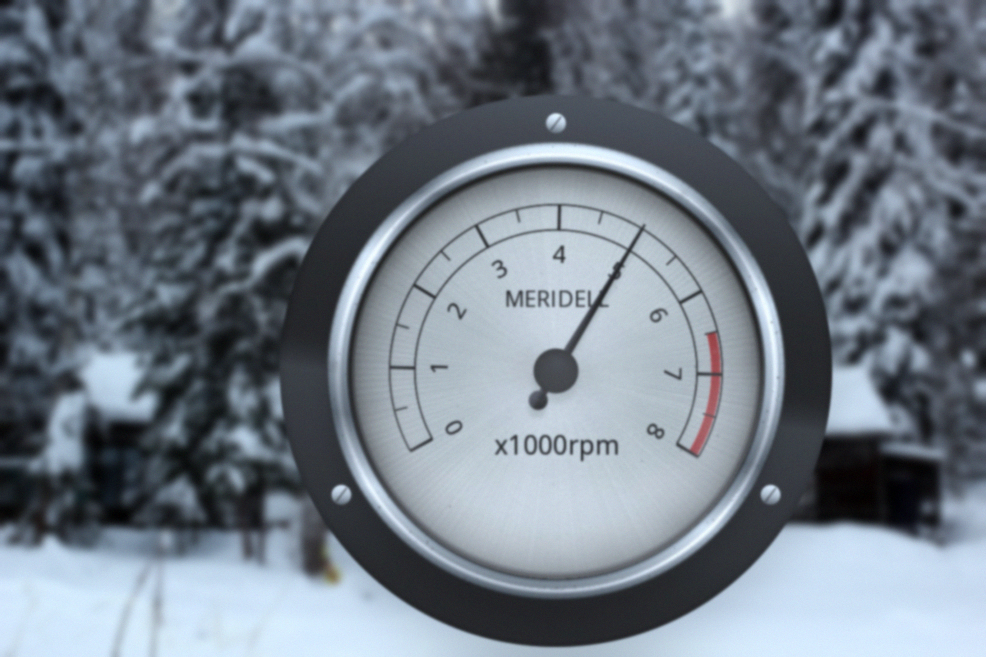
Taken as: 5000 rpm
